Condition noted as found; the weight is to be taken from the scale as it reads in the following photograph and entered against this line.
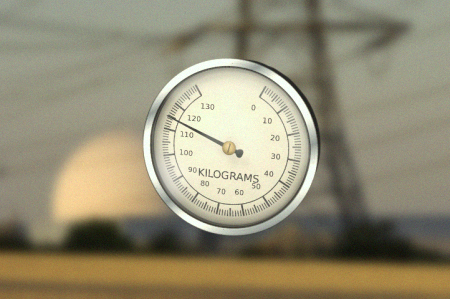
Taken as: 115 kg
